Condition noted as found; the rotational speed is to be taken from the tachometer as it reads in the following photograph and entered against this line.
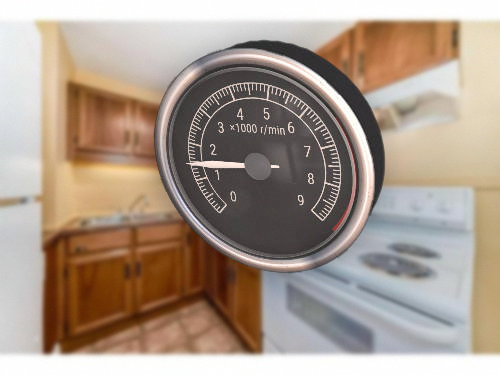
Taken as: 1500 rpm
